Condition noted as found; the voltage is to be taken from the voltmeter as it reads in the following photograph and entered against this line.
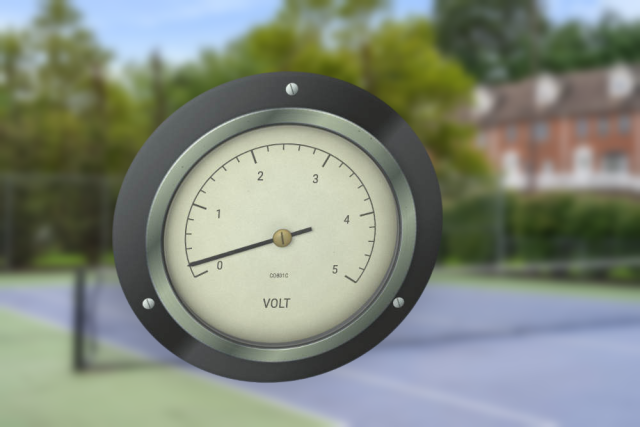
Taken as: 0.2 V
